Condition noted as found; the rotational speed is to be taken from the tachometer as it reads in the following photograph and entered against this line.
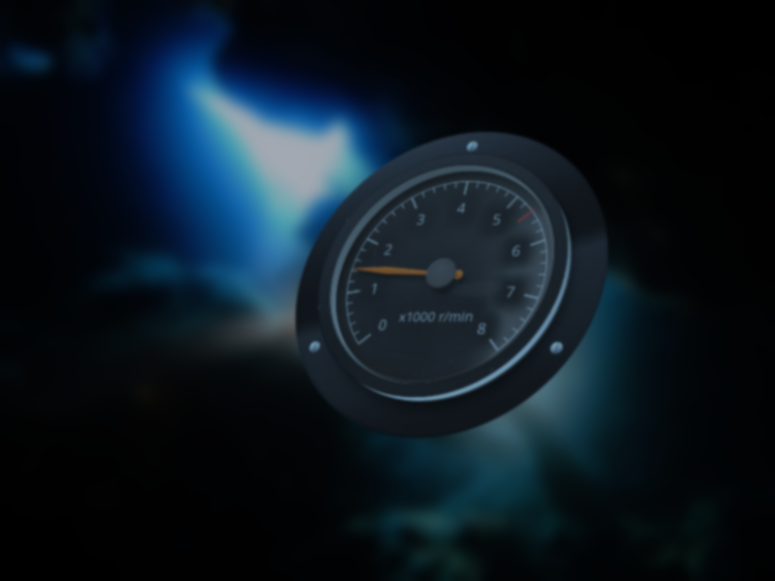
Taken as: 1400 rpm
